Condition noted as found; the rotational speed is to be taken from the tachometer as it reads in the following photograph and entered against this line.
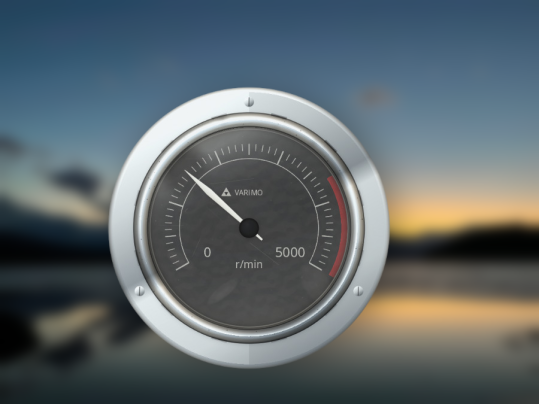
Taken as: 1500 rpm
